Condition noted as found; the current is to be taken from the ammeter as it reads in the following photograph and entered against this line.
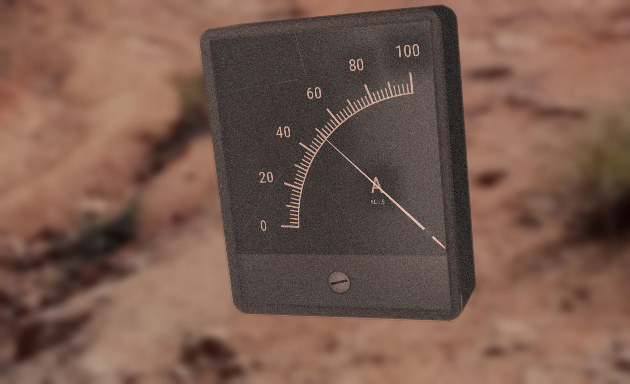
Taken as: 50 A
